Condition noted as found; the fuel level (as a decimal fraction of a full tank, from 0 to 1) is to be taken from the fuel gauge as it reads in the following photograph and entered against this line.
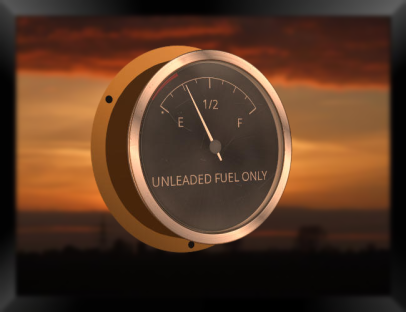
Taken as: 0.25
